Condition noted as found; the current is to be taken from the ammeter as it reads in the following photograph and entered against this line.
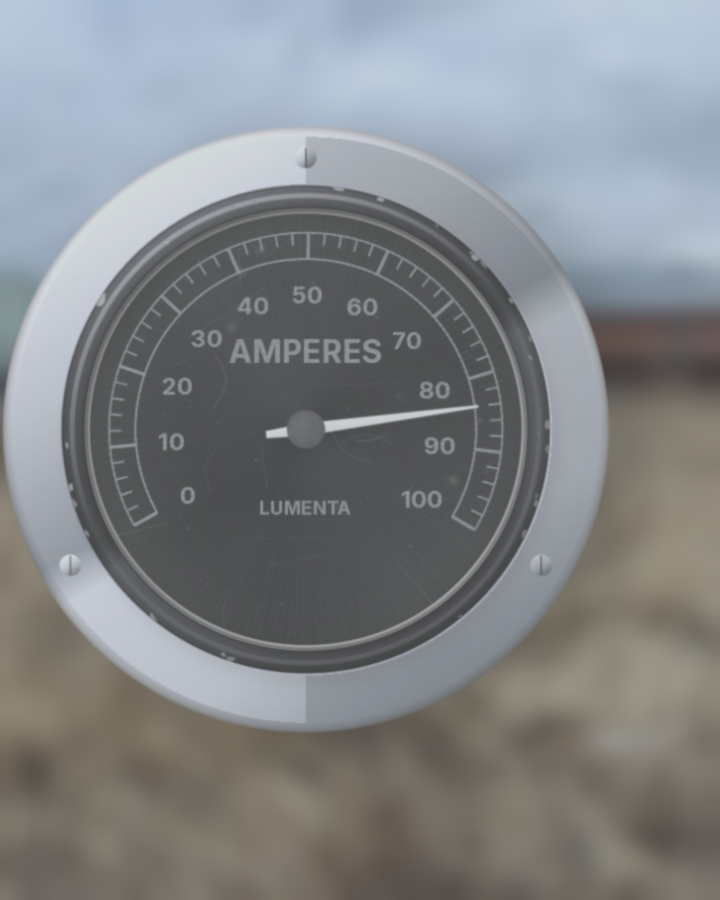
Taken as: 84 A
